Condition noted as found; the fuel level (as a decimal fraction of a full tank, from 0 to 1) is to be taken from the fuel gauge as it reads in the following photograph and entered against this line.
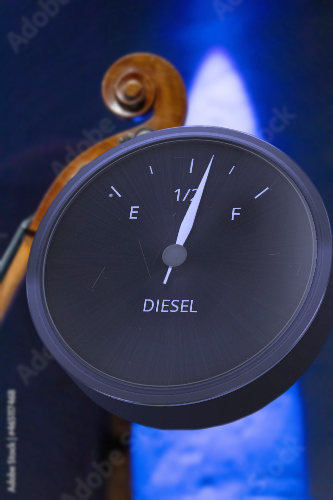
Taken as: 0.625
